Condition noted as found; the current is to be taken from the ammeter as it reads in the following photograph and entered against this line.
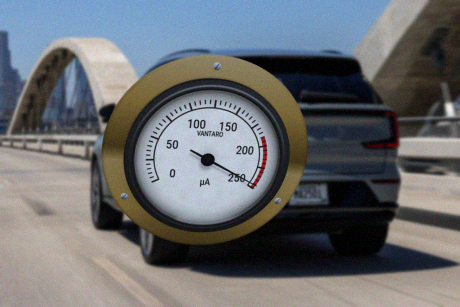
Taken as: 245 µA
